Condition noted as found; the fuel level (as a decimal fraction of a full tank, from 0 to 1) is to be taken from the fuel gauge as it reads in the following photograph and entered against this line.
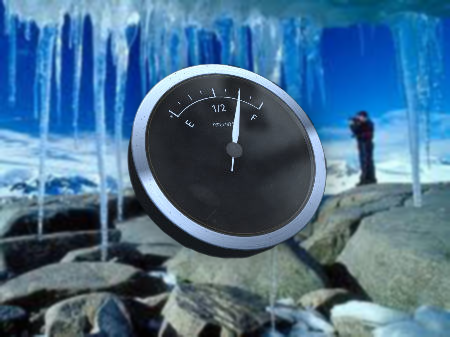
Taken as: 0.75
